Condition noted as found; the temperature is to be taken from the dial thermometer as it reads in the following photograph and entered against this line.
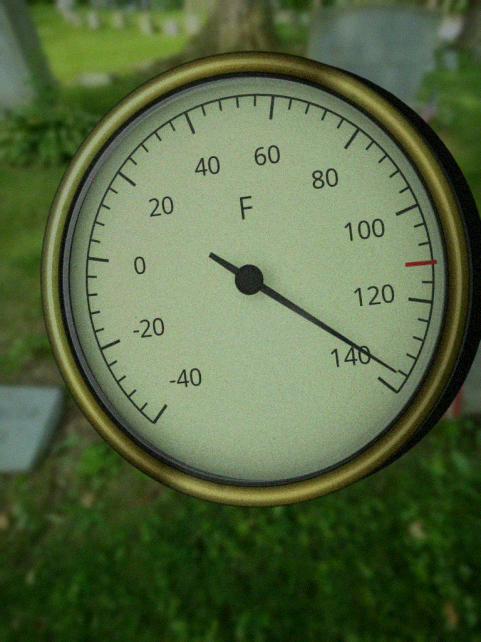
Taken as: 136 °F
